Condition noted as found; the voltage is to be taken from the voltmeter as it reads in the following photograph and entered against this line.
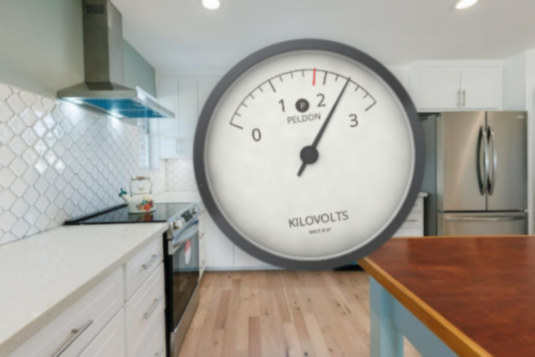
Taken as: 2.4 kV
